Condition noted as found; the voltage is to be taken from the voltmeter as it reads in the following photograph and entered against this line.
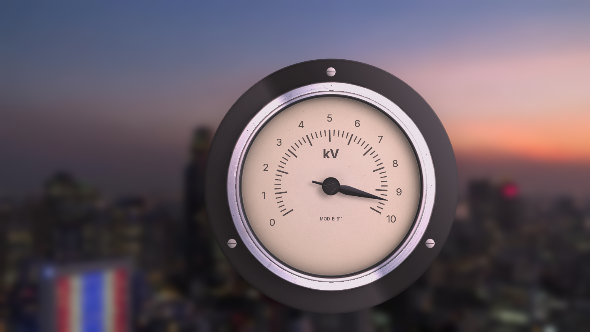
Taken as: 9.4 kV
